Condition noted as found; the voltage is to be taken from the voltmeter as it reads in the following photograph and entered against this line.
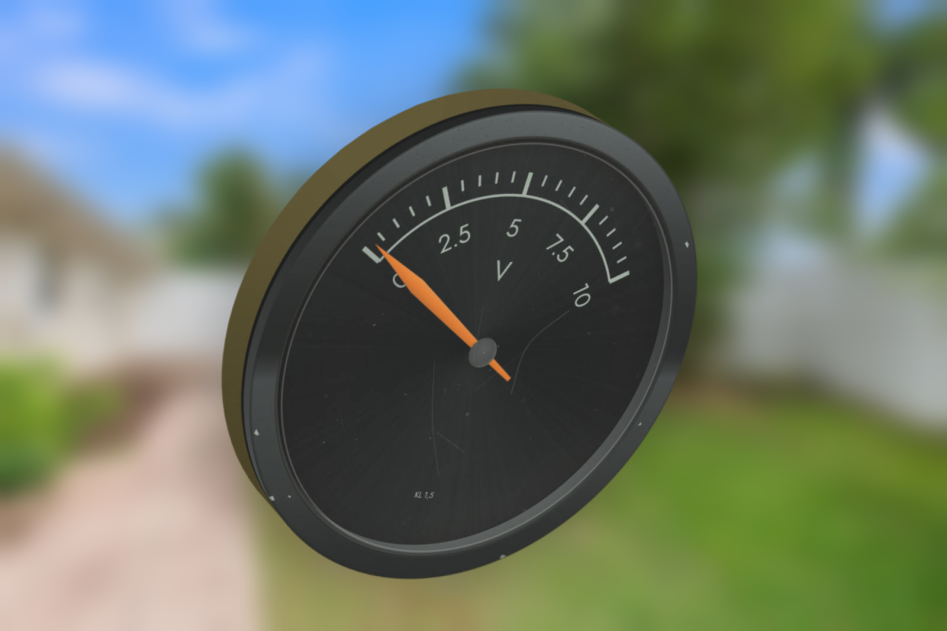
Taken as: 0.25 V
